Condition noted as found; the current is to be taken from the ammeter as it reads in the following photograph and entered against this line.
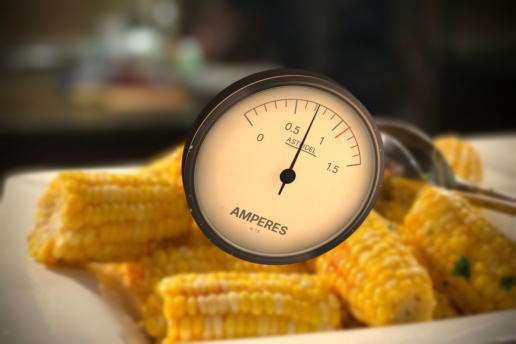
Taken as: 0.7 A
